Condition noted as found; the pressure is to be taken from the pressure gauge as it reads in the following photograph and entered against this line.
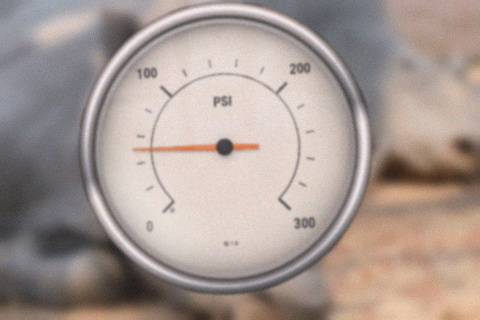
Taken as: 50 psi
